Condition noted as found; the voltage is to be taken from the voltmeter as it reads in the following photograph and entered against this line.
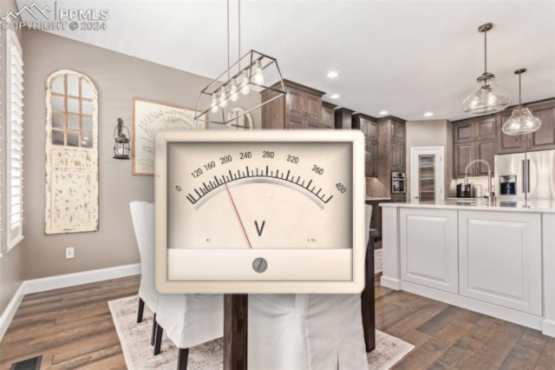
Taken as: 180 V
